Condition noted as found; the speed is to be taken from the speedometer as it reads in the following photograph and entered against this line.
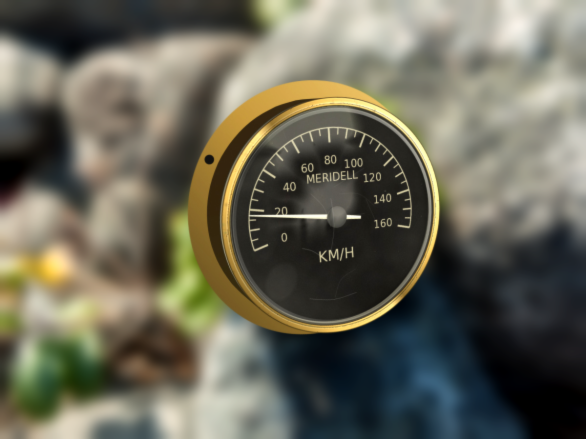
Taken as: 17.5 km/h
